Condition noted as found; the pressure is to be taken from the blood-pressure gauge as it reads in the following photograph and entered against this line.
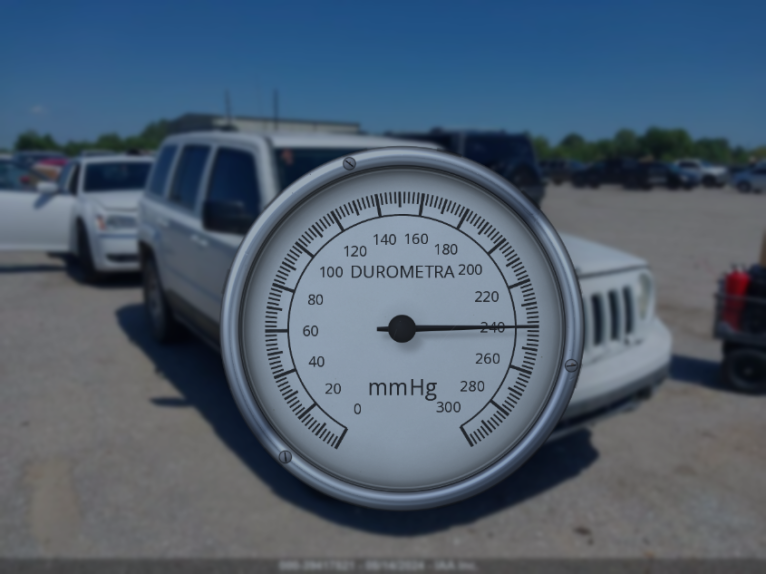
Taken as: 240 mmHg
